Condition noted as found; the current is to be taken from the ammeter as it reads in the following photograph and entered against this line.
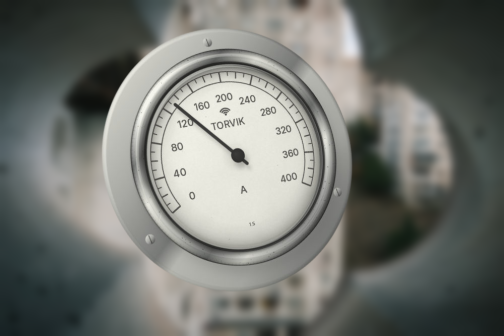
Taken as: 130 A
